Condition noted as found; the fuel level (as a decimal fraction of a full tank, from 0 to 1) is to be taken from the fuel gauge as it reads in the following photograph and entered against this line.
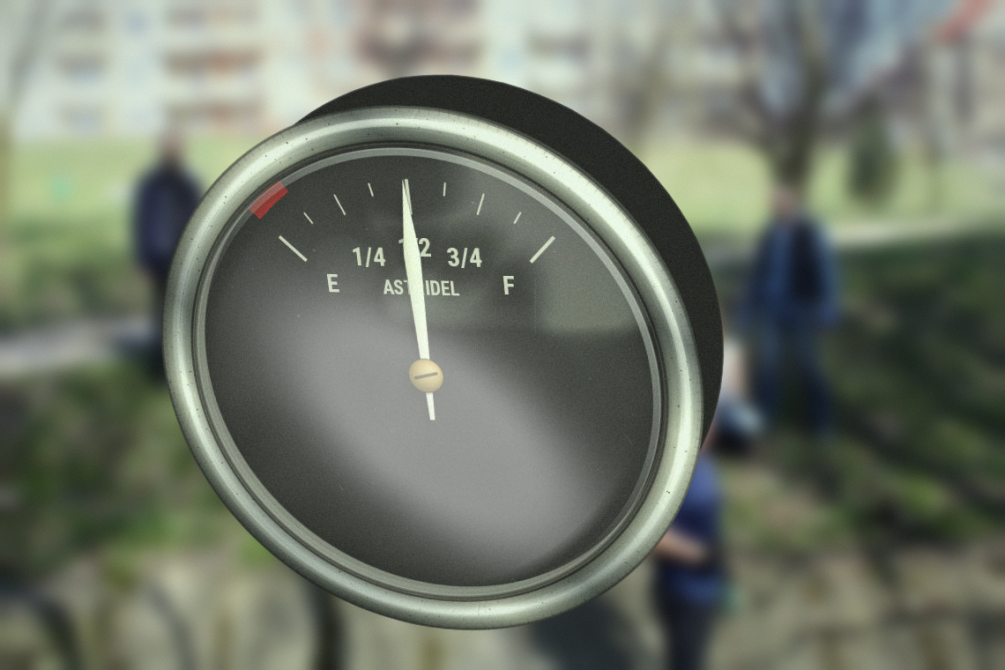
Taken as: 0.5
